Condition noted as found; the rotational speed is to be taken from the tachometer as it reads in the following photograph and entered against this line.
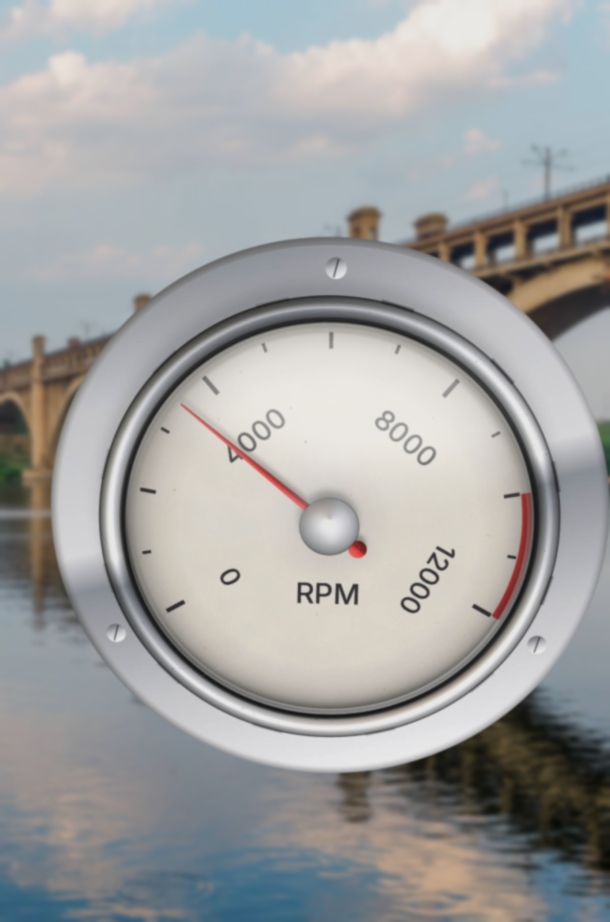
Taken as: 3500 rpm
